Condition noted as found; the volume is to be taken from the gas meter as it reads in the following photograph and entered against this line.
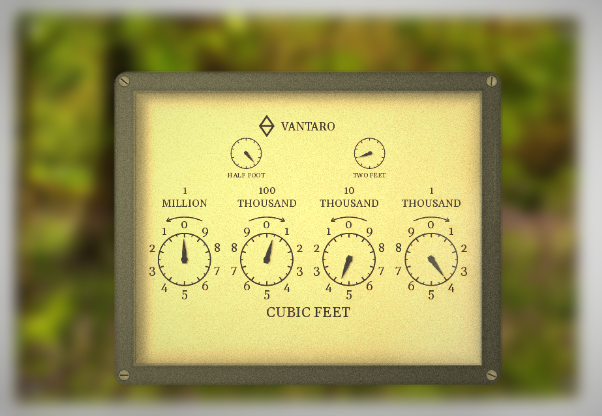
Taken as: 4400 ft³
